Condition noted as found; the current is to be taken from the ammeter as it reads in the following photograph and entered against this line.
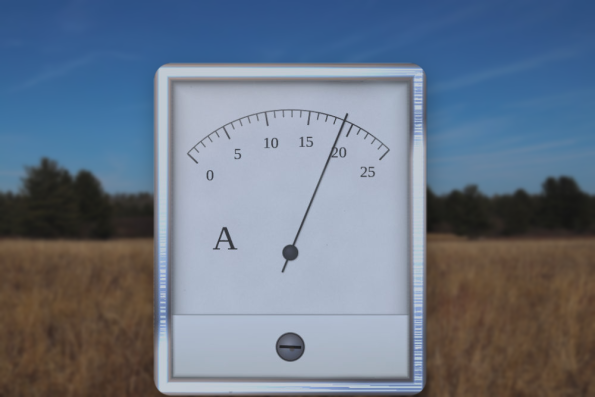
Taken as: 19 A
